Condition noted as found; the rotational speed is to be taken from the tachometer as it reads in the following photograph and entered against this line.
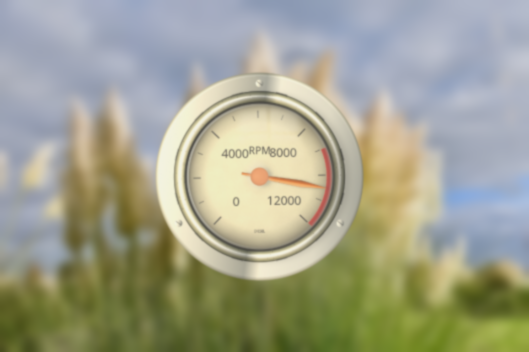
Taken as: 10500 rpm
